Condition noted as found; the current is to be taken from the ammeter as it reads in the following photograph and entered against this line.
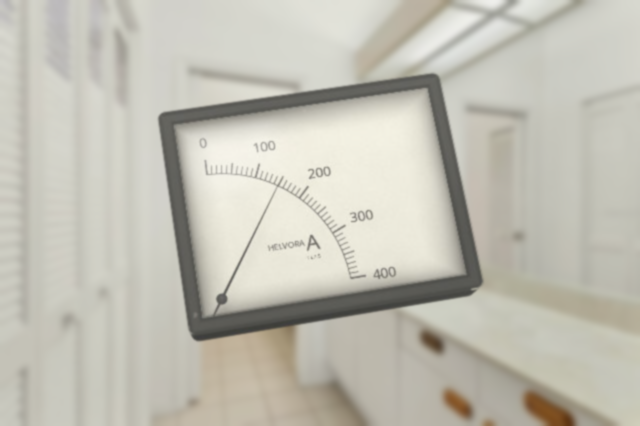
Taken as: 150 A
